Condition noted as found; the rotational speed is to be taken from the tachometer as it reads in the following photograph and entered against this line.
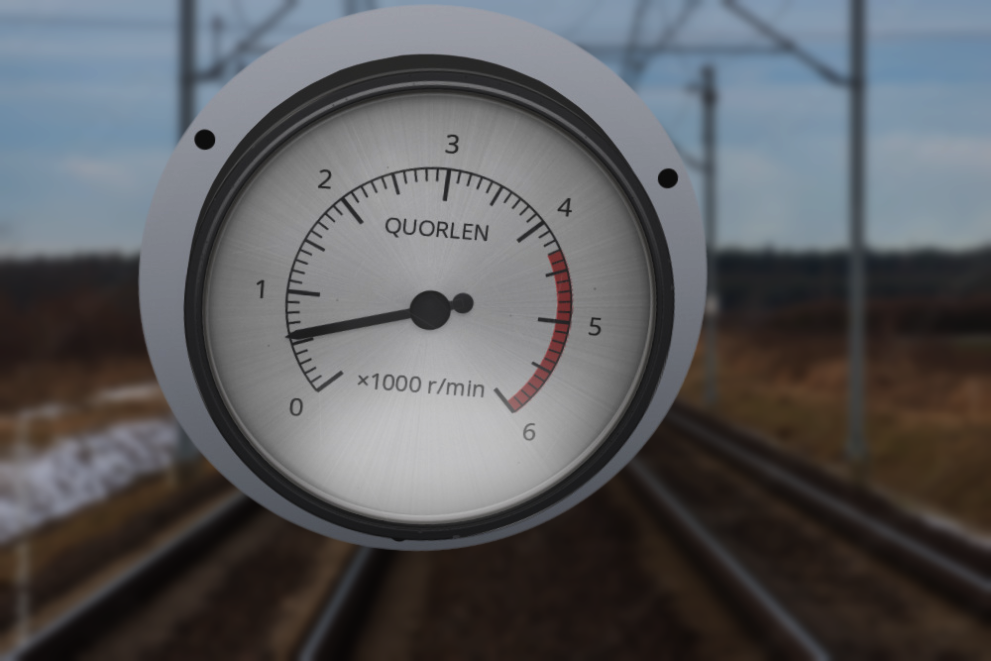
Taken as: 600 rpm
